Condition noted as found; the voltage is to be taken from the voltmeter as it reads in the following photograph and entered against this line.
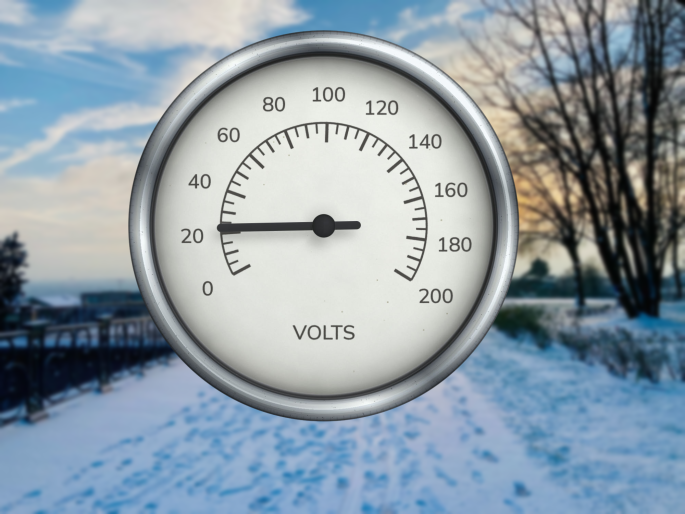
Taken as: 22.5 V
